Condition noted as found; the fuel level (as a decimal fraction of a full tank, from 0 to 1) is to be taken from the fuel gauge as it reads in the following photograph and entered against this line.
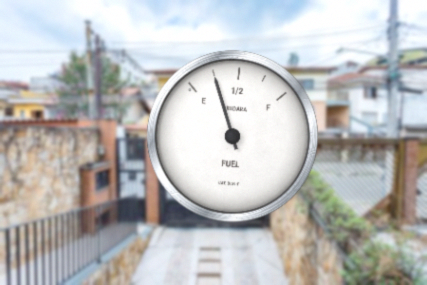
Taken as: 0.25
